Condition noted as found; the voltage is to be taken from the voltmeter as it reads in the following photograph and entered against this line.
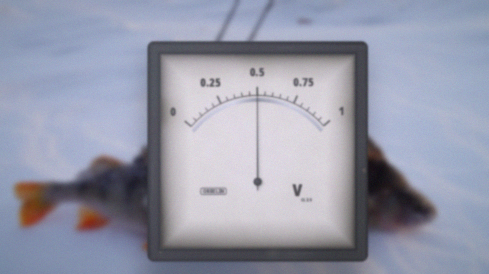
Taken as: 0.5 V
